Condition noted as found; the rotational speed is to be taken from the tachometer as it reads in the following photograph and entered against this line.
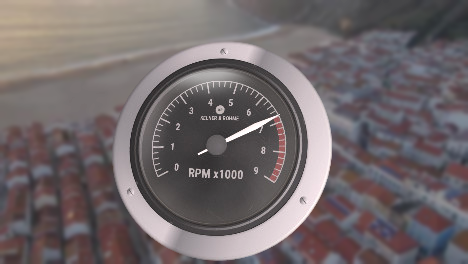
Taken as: 6800 rpm
